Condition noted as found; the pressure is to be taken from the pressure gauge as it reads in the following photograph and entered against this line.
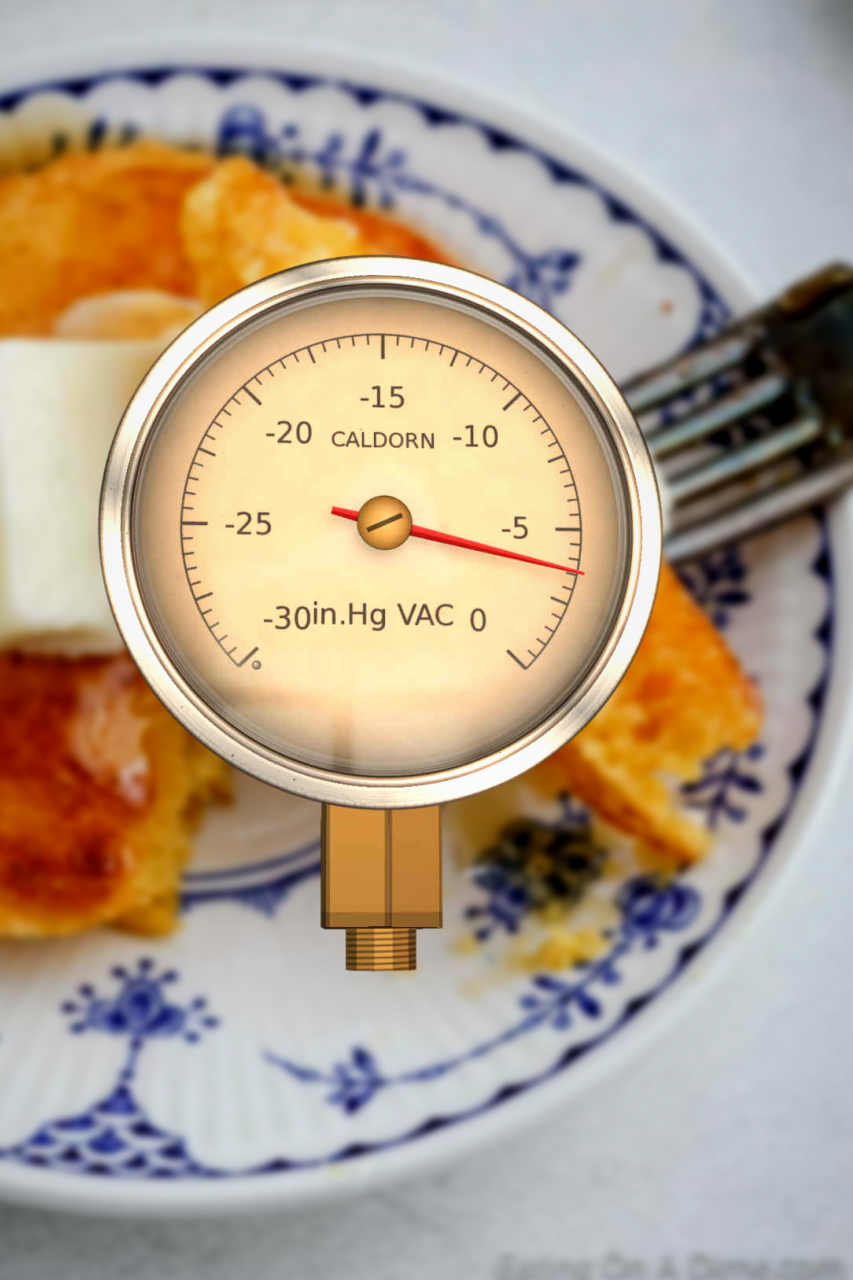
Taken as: -3.5 inHg
